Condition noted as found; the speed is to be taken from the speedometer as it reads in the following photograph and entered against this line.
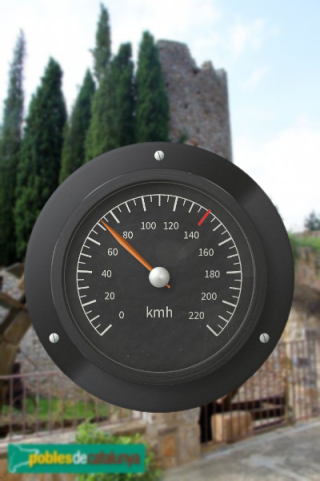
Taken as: 72.5 km/h
